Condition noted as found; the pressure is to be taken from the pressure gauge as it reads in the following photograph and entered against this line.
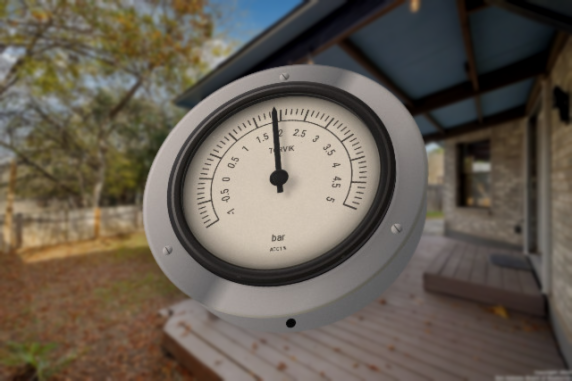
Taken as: 1.9 bar
